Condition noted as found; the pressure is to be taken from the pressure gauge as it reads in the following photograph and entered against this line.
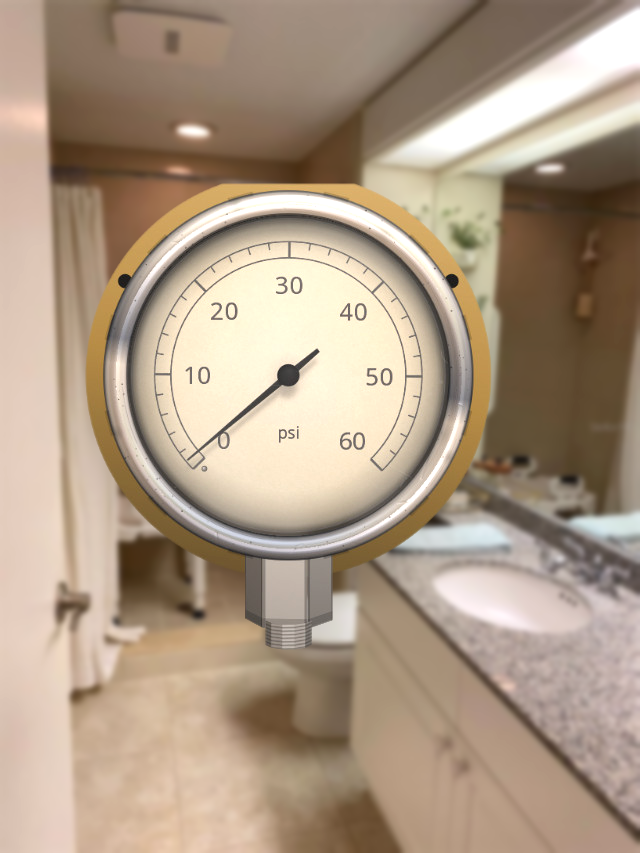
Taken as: 1 psi
